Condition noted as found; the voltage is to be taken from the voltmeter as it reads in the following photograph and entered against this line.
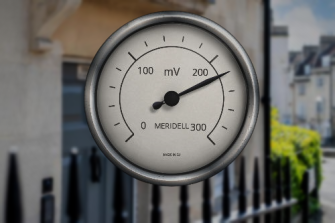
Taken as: 220 mV
